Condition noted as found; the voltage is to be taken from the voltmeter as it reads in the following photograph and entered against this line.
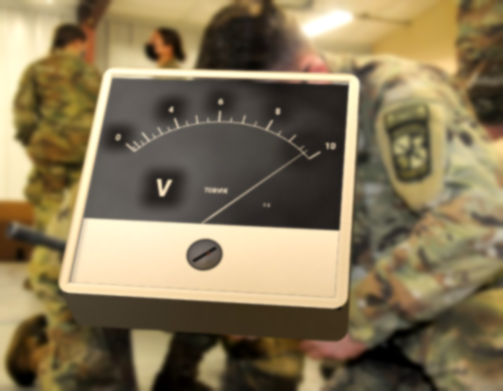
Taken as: 9.75 V
